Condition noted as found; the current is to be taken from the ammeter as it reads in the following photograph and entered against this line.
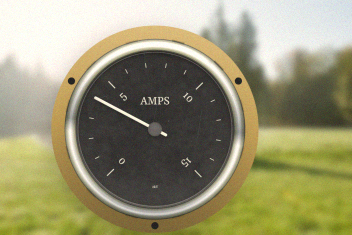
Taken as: 4 A
